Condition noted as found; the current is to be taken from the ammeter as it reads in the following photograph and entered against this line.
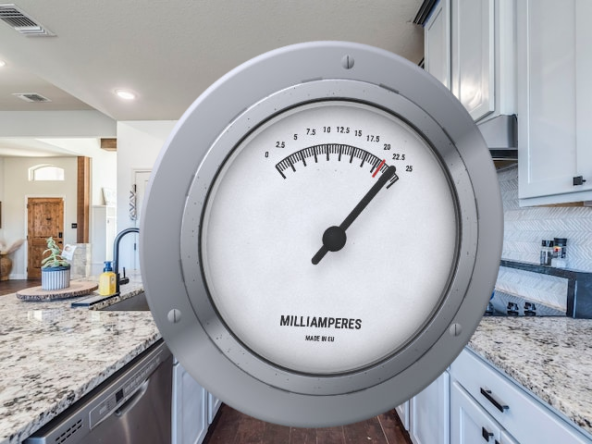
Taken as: 22.5 mA
